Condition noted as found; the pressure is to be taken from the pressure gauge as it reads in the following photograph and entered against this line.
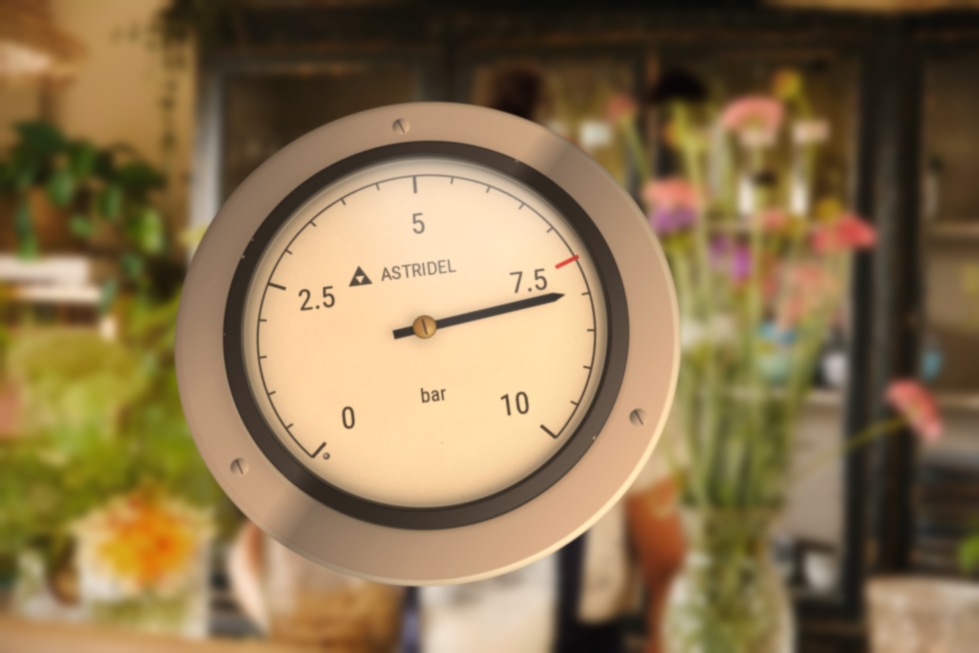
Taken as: 8 bar
